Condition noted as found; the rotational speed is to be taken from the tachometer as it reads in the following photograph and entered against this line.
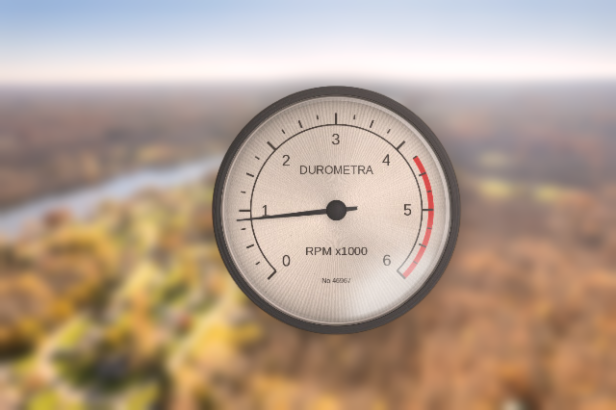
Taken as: 875 rpm
